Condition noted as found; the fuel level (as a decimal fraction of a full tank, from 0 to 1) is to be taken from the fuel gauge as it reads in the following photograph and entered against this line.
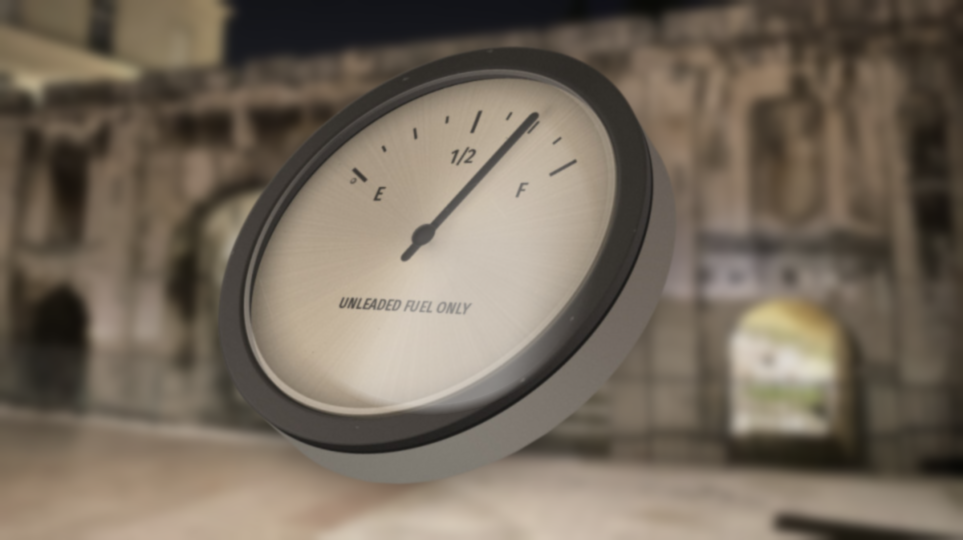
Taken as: 0.75
